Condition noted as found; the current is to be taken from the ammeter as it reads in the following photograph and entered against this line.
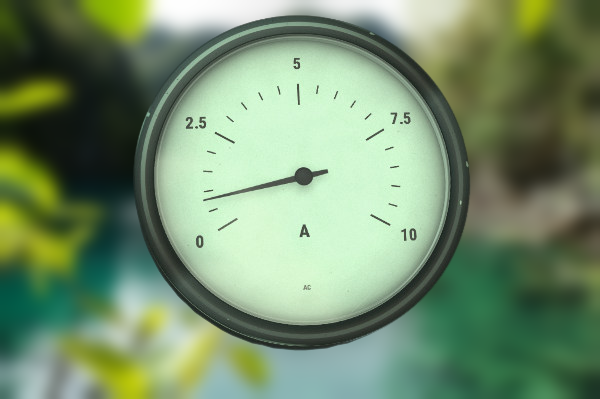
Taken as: 0.75 A
